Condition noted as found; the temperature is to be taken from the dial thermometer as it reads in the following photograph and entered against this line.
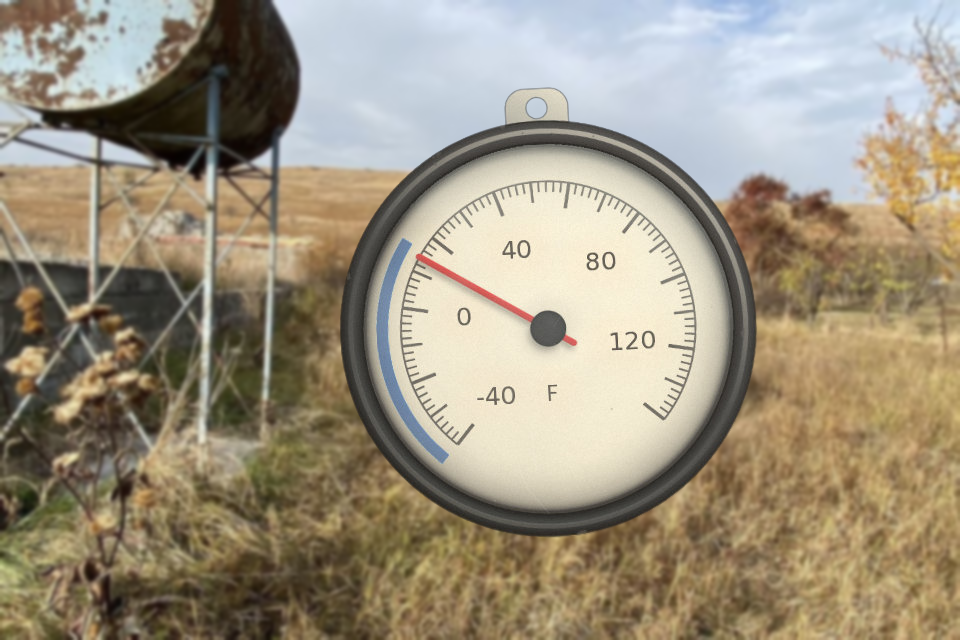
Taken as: 14 °F
